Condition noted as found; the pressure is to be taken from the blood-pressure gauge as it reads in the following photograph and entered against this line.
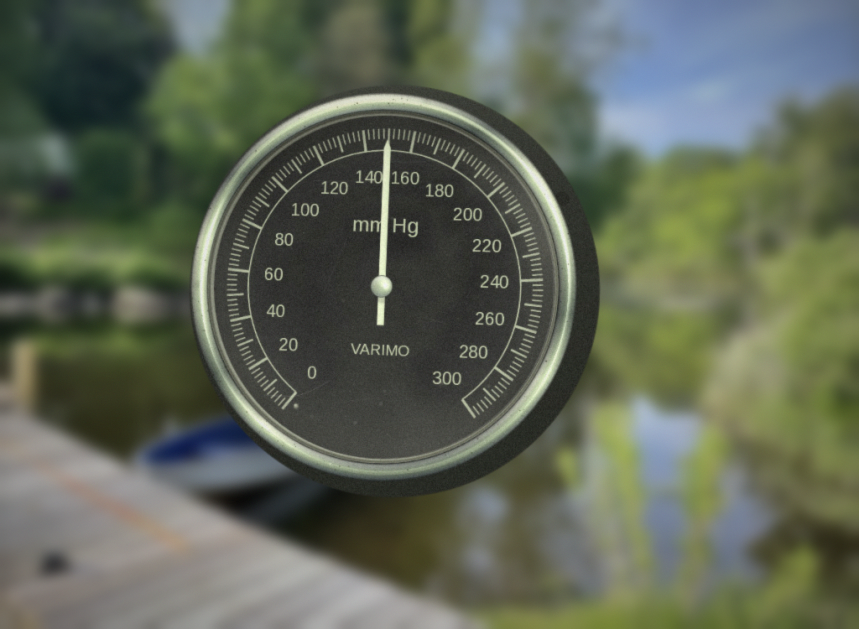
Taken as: 150 mmHg
